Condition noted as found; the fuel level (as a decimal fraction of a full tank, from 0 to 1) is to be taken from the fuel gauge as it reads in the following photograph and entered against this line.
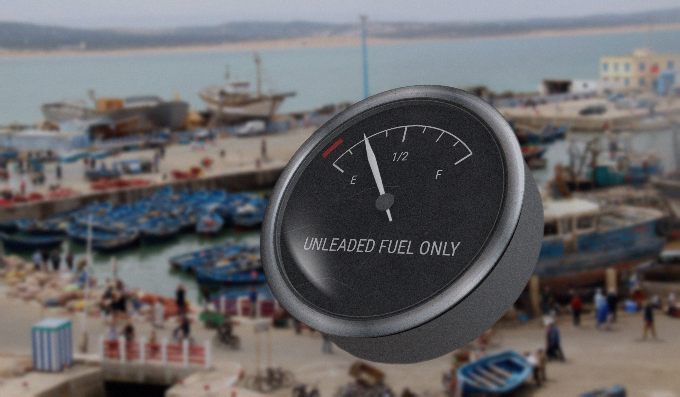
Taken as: 0.25
